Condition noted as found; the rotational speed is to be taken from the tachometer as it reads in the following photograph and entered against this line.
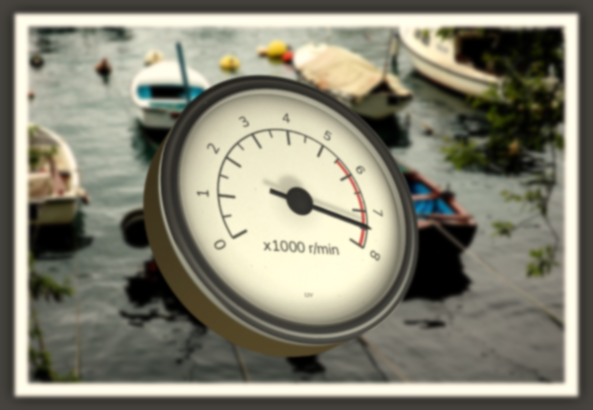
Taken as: 7500 rpm
